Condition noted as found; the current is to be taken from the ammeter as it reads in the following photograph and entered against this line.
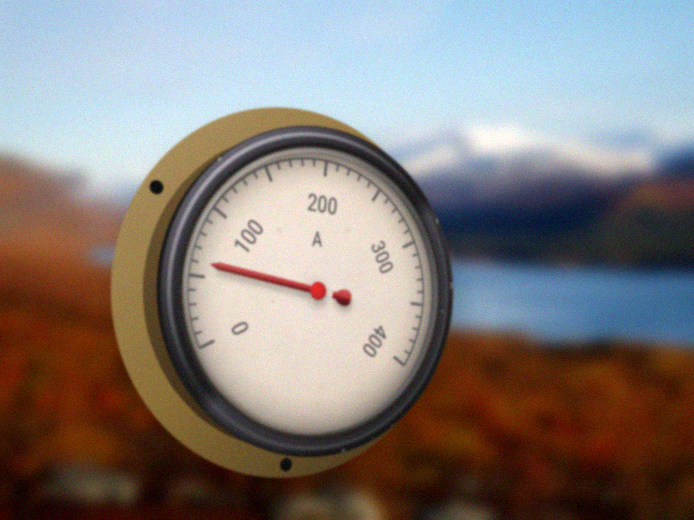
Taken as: 60 A
